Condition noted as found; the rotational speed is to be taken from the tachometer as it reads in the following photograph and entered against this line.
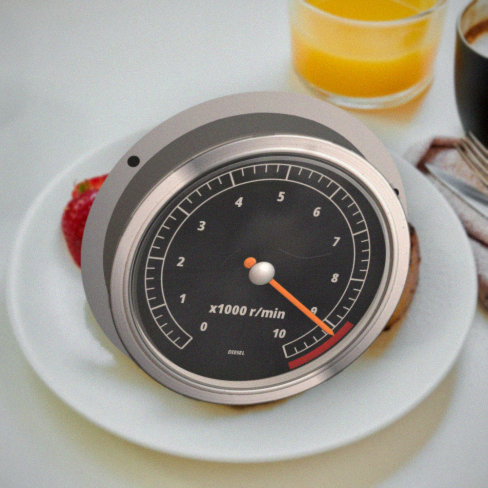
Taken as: 9100 rpm
